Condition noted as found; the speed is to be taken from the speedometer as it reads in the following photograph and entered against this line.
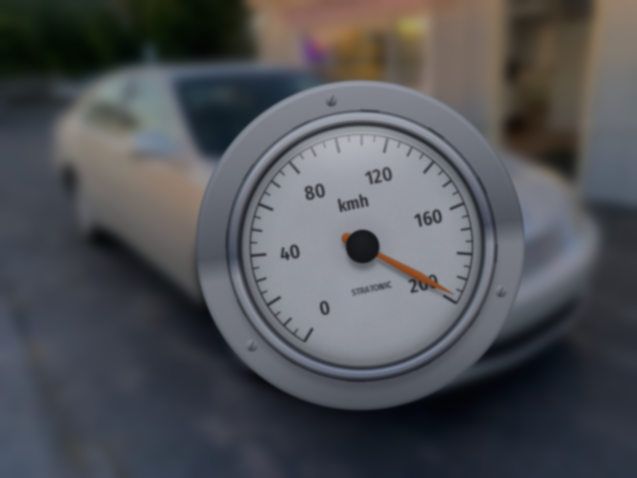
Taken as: 197.5 km/h
